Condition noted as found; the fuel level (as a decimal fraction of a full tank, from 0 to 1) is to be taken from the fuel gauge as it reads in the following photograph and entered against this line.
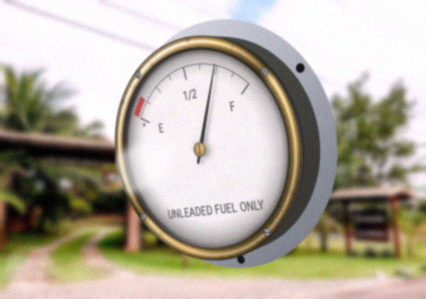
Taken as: 0.75
